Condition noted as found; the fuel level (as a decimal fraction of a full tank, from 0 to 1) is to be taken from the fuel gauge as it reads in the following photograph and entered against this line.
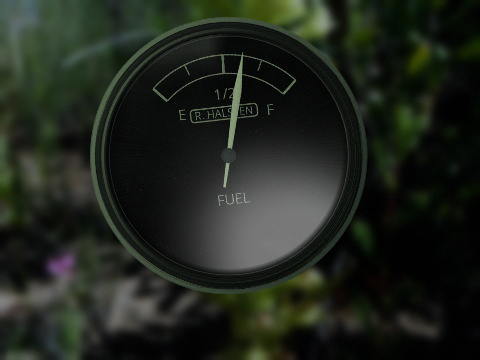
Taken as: 0.625
